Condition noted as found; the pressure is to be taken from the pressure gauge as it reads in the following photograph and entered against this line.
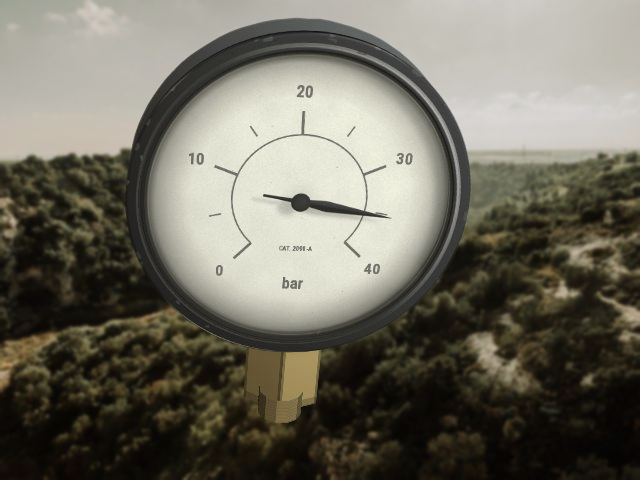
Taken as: 35 bar
